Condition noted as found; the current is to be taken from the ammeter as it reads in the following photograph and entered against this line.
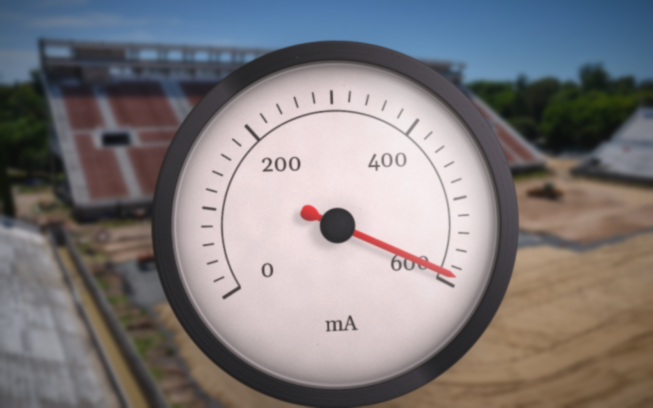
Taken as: 590 mA
